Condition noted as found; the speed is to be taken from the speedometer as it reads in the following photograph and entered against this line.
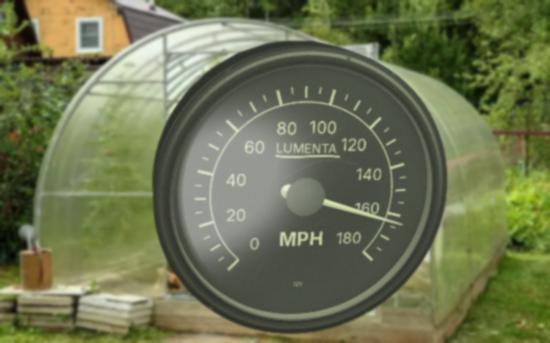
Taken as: 162.5 mph
